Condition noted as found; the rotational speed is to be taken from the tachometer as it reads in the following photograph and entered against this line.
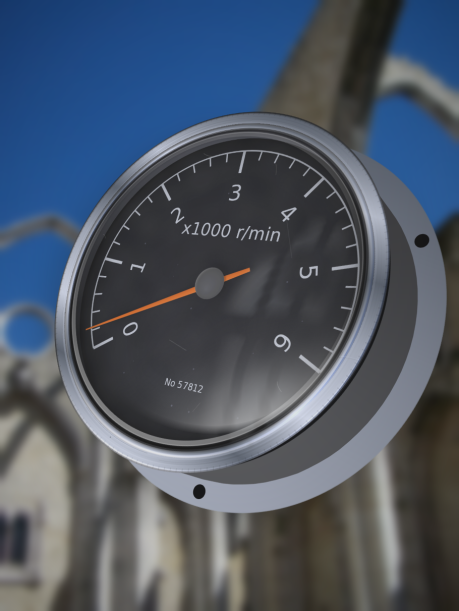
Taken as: 200 rpm
